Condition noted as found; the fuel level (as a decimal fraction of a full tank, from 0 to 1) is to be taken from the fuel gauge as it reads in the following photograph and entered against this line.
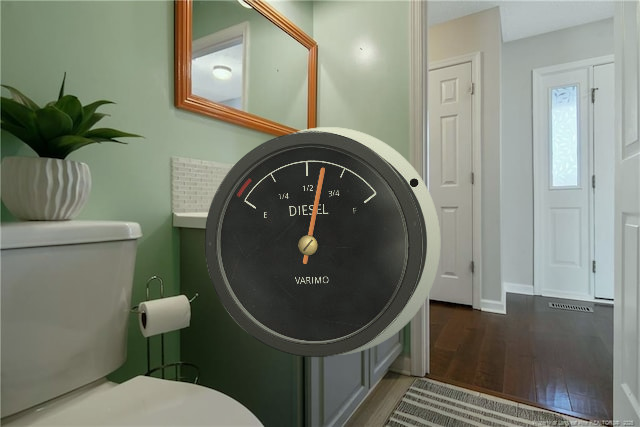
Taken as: 0.625
